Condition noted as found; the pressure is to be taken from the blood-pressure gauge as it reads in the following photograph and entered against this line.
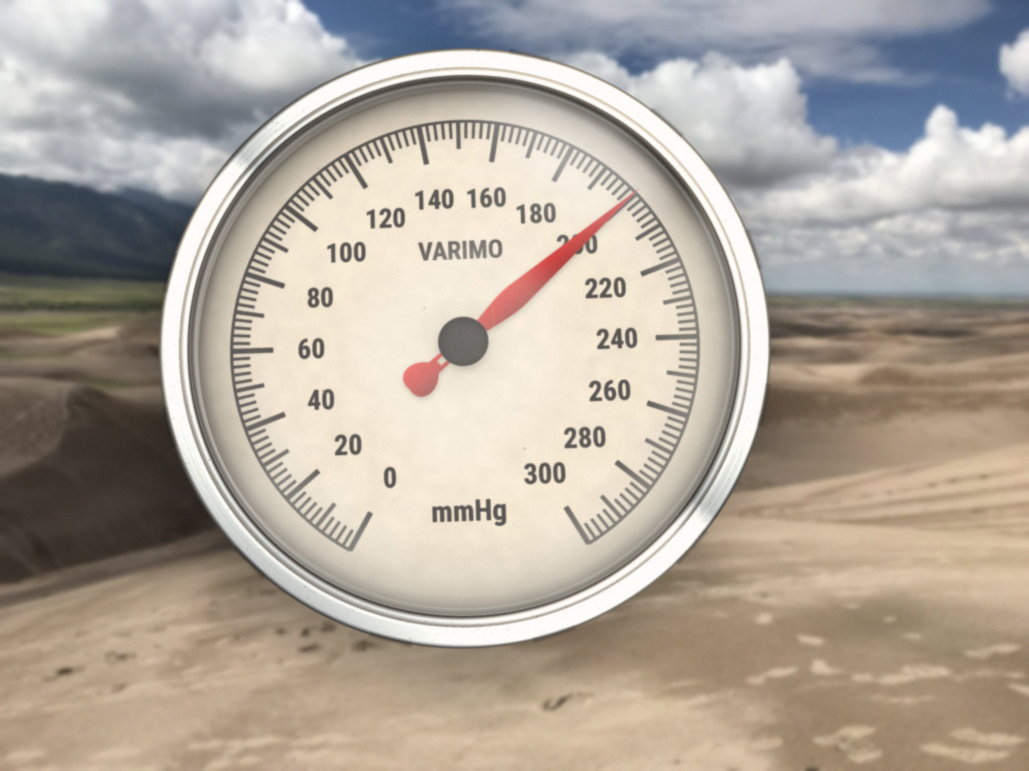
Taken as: 200 mmHg
